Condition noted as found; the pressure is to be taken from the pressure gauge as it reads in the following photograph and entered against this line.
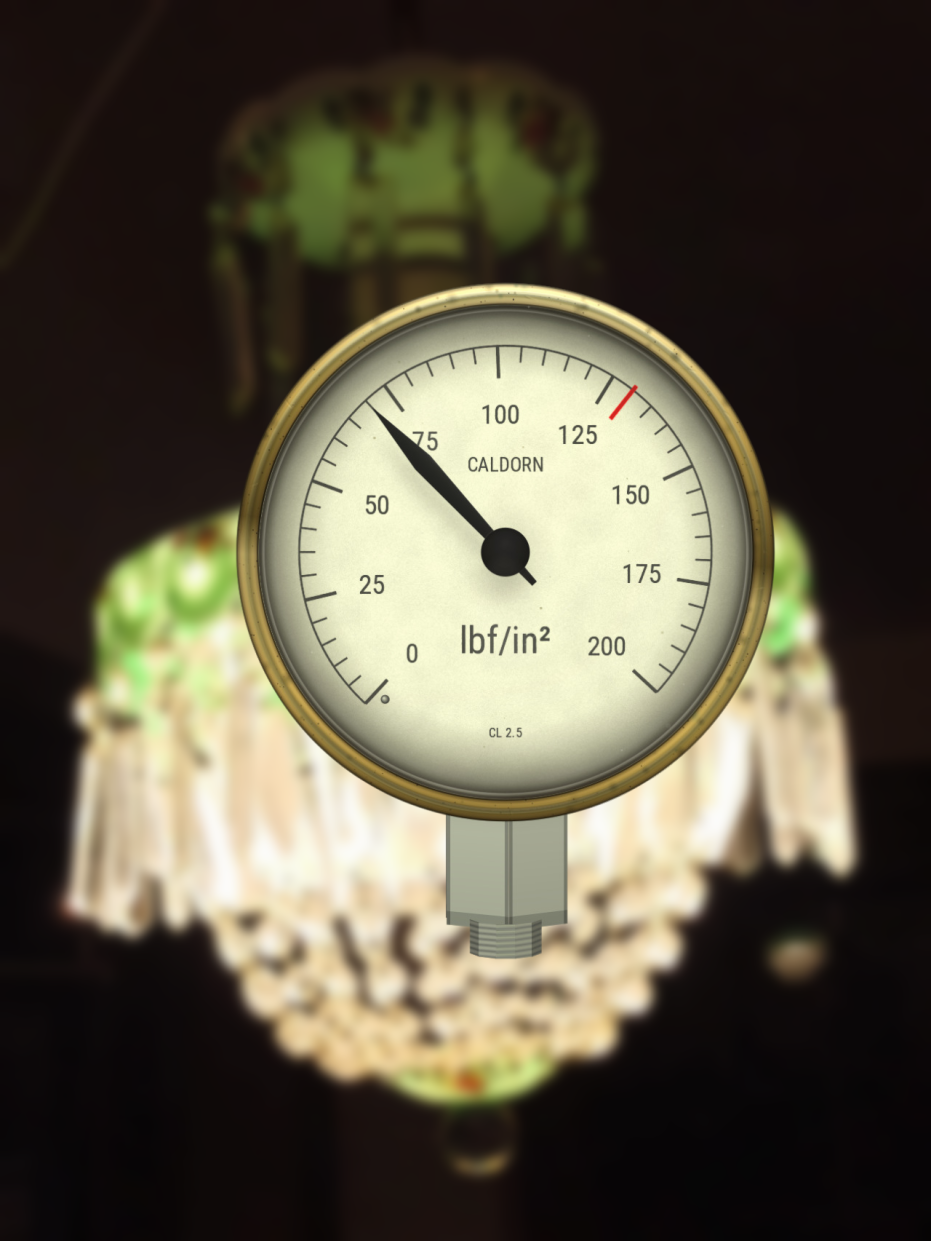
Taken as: 70 psi
